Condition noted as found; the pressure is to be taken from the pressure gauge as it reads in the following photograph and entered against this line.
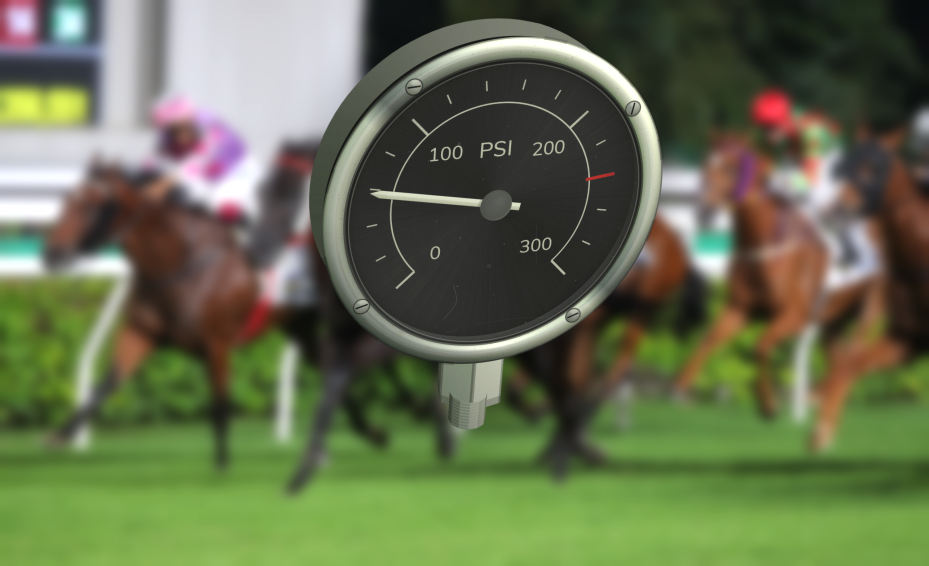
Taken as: 60 psi
